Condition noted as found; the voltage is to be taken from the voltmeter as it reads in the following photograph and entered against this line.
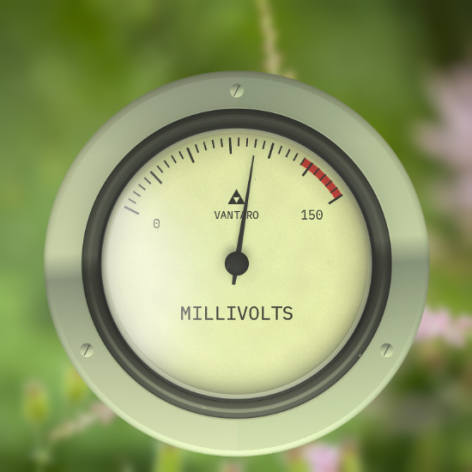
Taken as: 90 mV
